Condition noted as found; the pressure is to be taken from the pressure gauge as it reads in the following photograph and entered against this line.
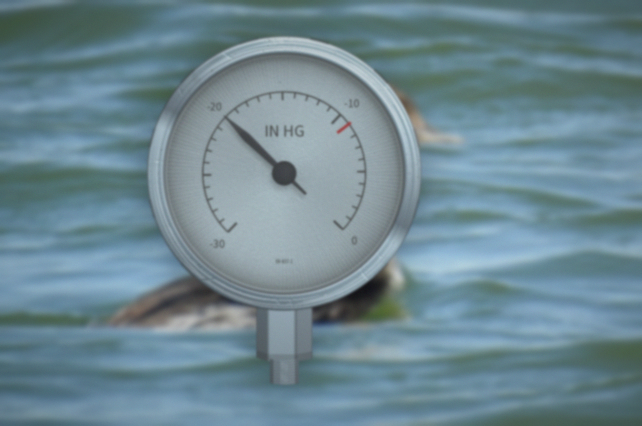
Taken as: -20 inHg
